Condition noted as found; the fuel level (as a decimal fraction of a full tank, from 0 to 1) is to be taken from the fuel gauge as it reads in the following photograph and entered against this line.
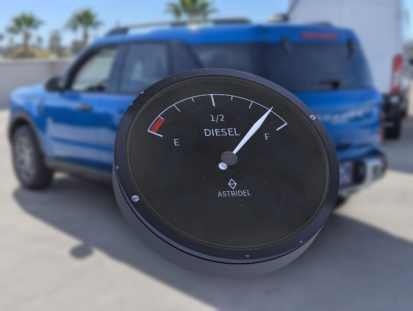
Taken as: 0.875
